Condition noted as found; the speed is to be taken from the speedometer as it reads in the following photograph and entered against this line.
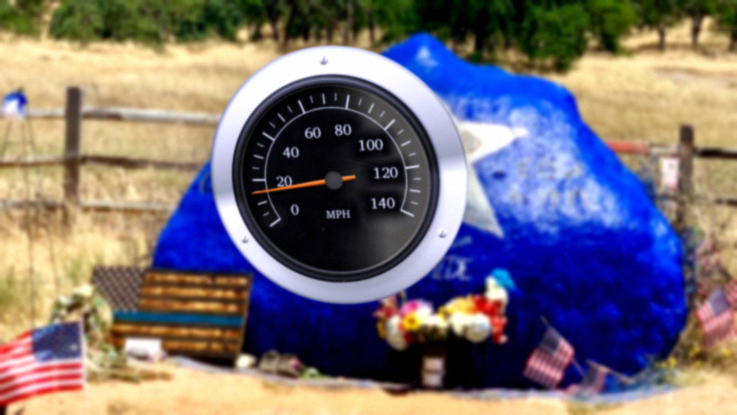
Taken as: 15 mph
